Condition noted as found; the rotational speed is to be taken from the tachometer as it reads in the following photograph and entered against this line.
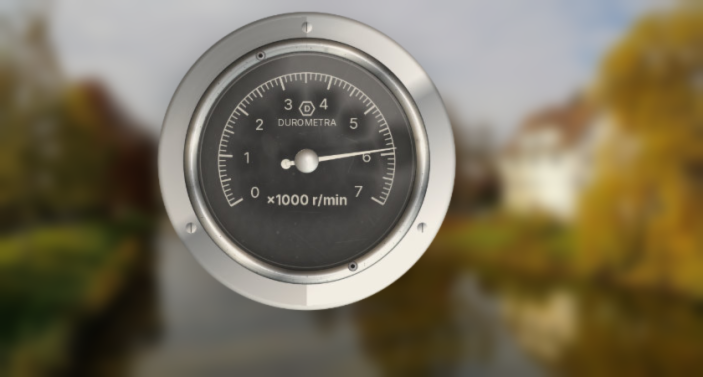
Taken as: 5900 rpm
